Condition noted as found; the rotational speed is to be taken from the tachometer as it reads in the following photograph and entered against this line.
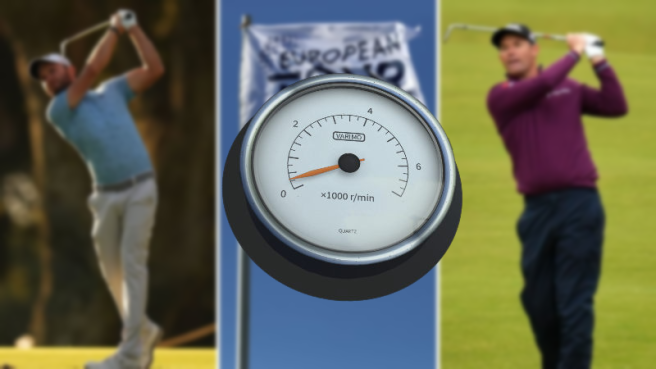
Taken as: 250 rpm
